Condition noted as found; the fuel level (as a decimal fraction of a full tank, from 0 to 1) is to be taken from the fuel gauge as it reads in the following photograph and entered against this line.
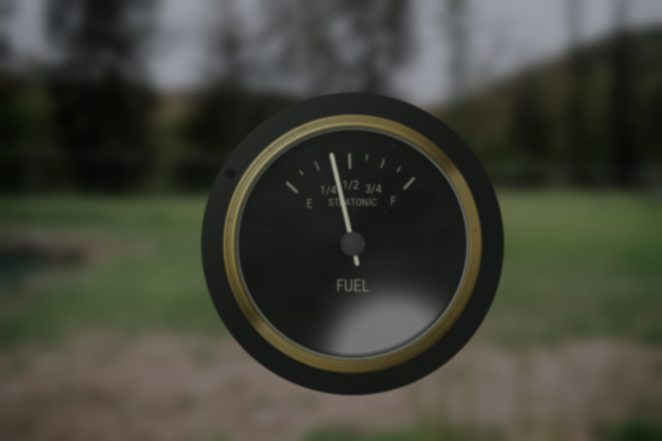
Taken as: 0.375
